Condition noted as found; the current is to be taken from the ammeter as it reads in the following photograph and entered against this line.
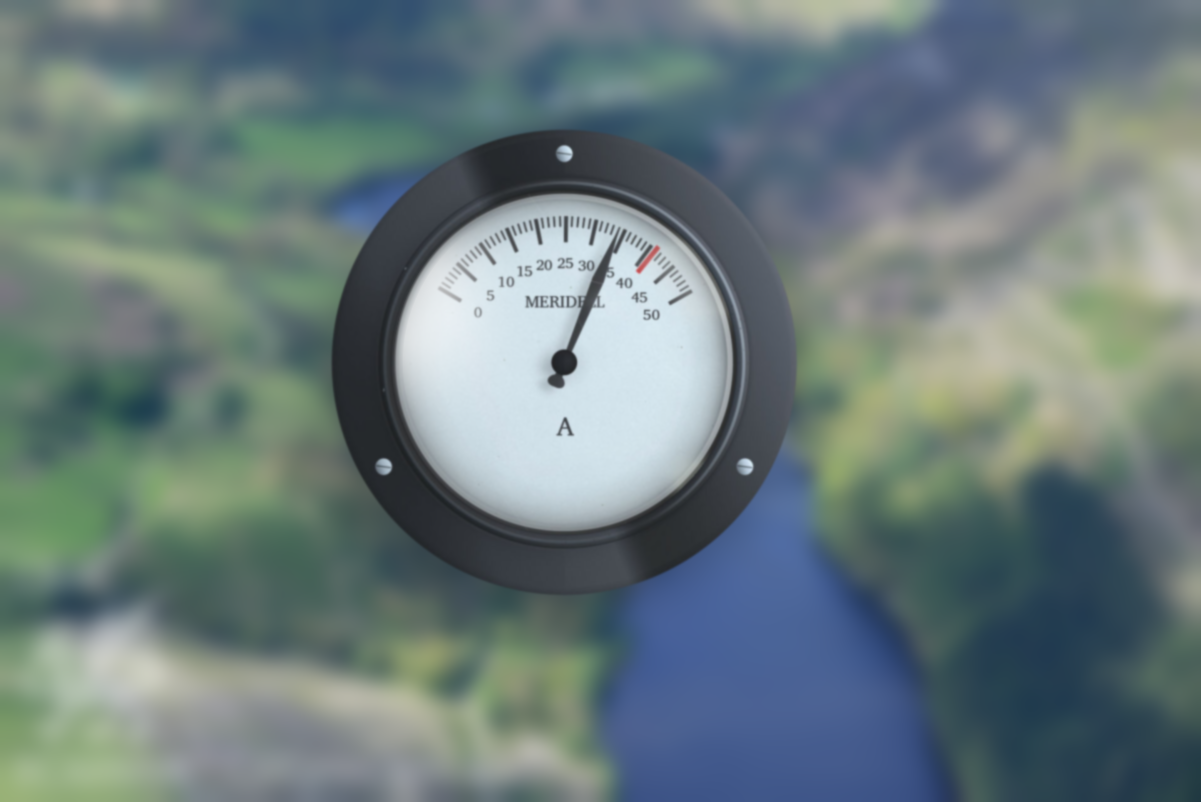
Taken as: 34 A
